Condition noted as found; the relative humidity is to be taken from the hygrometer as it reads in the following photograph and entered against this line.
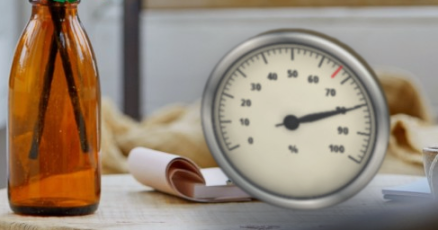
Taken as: 80 %
